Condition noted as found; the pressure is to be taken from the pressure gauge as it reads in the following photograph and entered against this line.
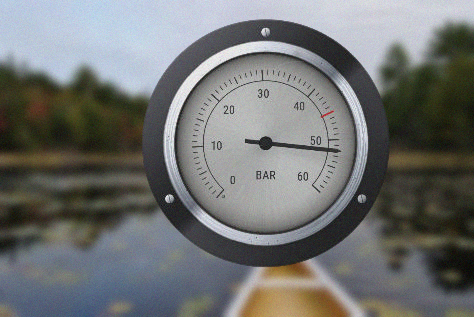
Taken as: 52 bar
